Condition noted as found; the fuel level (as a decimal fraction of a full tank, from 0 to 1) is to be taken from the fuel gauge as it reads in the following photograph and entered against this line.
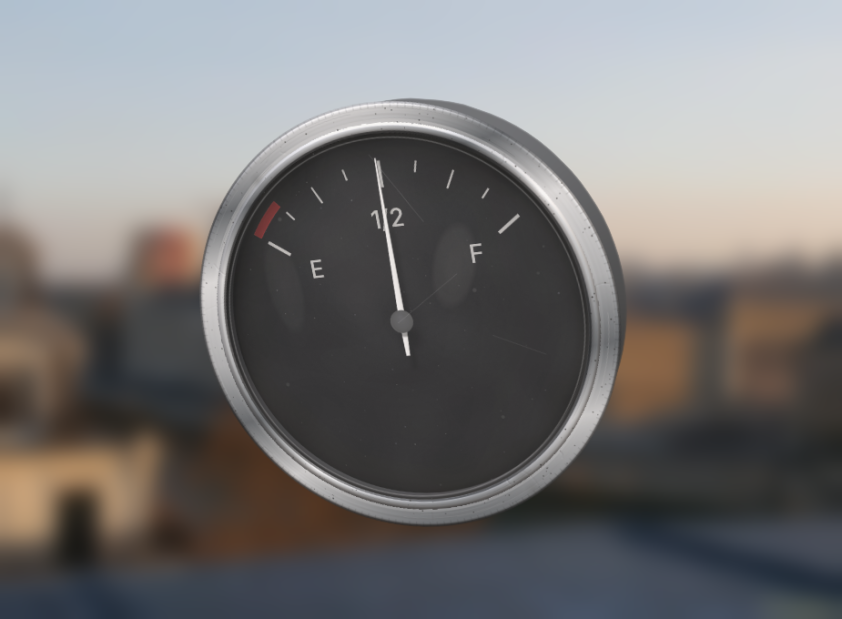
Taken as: 0.5
